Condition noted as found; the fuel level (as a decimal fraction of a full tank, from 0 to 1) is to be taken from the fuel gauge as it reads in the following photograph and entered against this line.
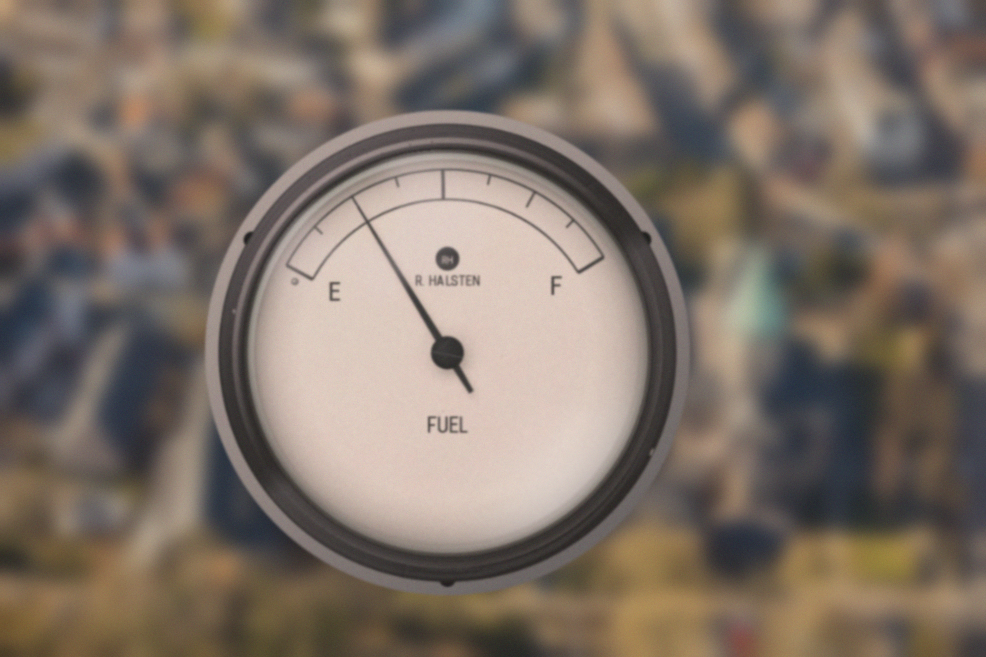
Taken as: 0.25
